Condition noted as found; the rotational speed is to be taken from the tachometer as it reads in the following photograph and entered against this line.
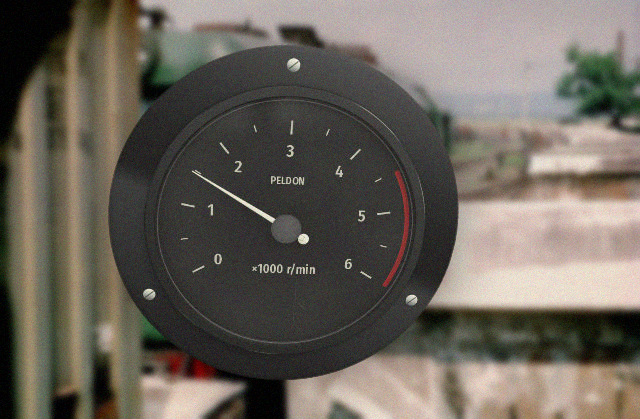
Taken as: 1500 rpm
